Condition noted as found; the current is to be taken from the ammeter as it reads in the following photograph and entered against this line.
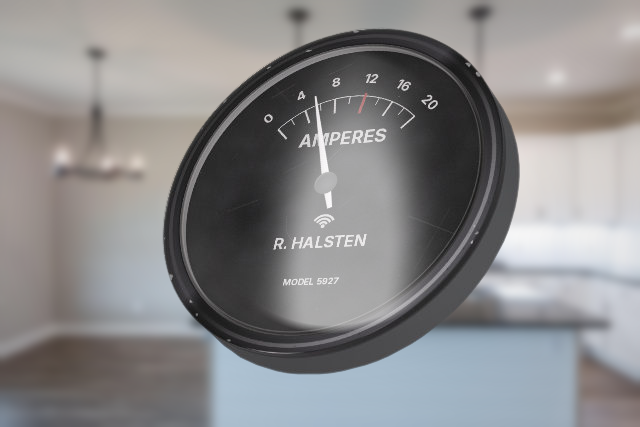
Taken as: 6 A
